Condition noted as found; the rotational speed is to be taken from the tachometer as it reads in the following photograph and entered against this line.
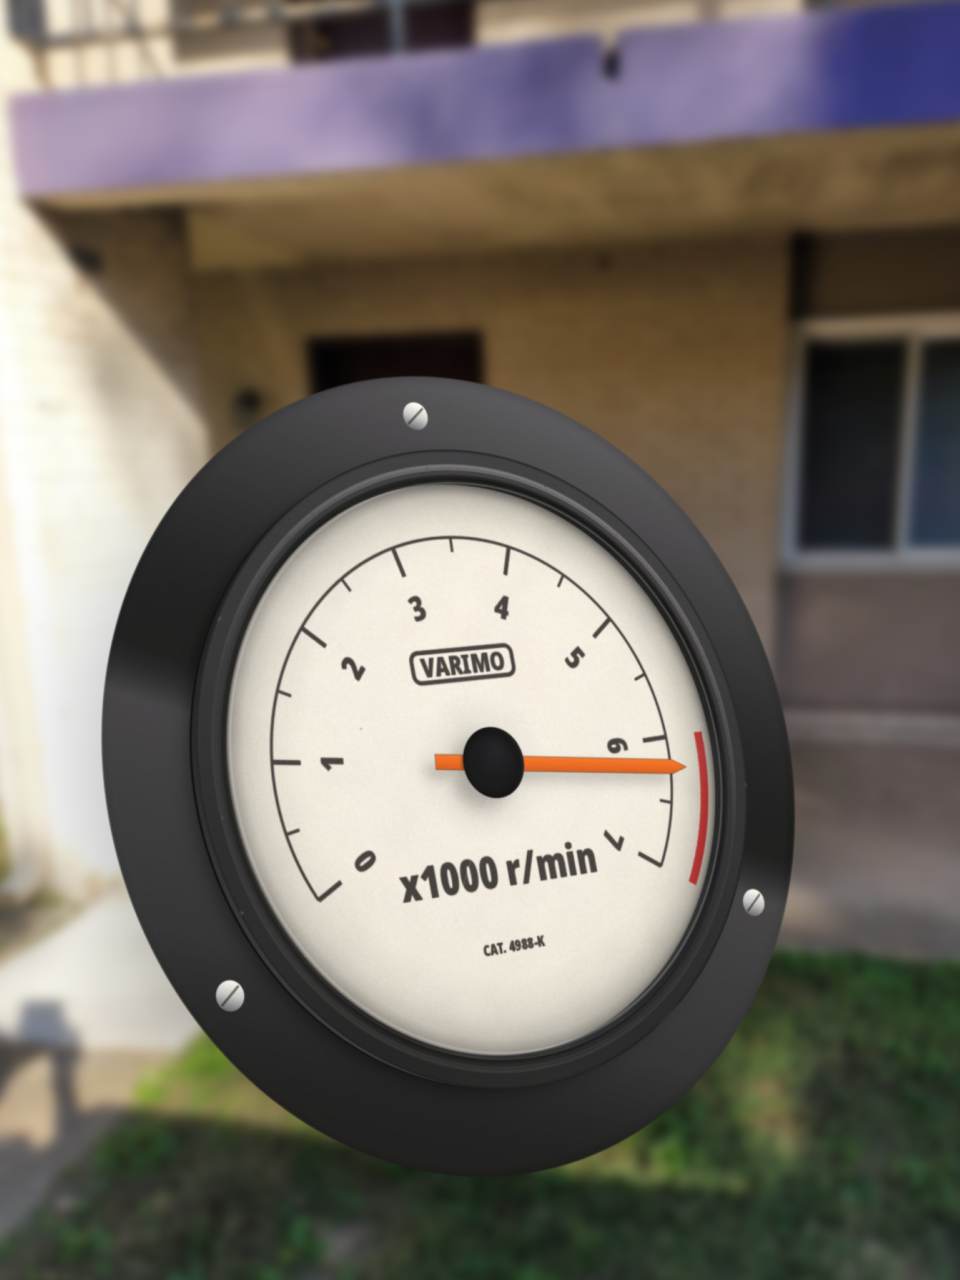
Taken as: 6250 rpm
